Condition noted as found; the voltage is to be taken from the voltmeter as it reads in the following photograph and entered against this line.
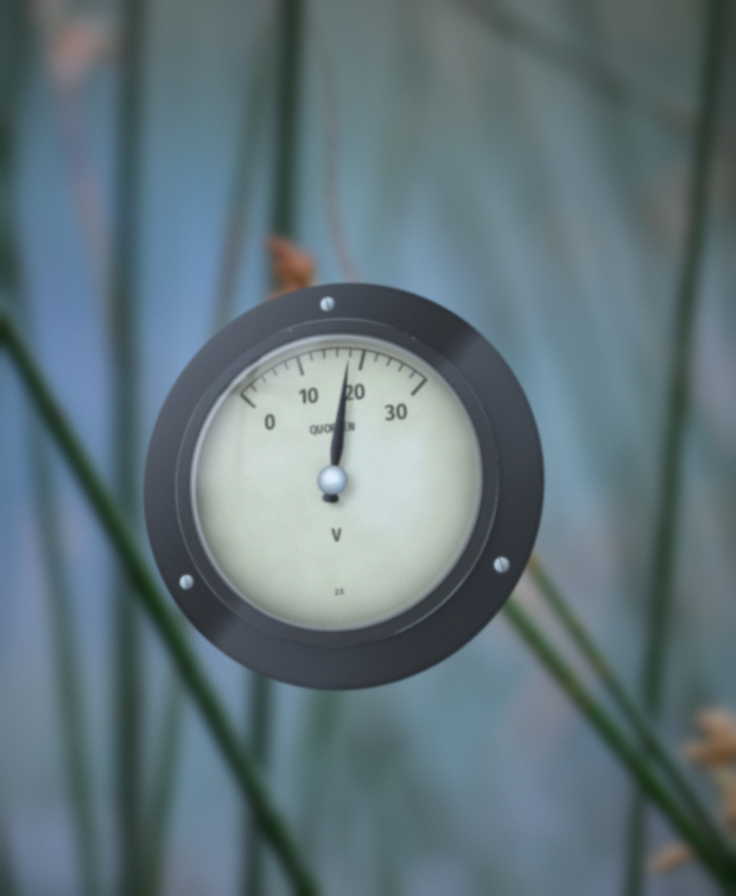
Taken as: 18 V
